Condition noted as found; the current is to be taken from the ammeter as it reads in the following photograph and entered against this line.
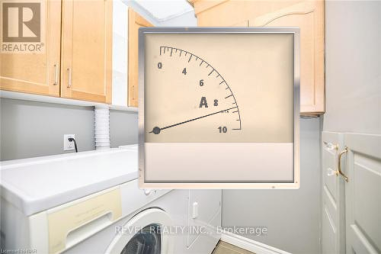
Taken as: 8.75 A
